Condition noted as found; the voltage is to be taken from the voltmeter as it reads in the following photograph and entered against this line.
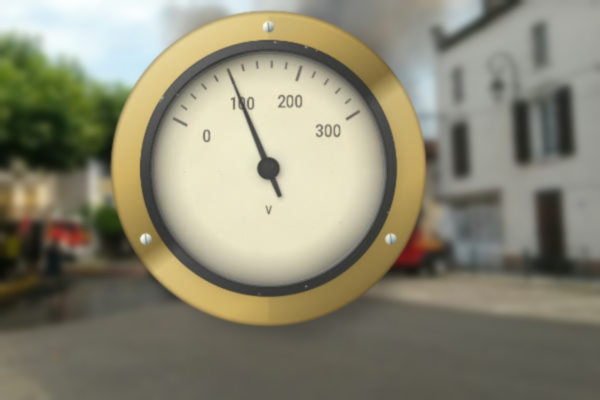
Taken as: 100 V
